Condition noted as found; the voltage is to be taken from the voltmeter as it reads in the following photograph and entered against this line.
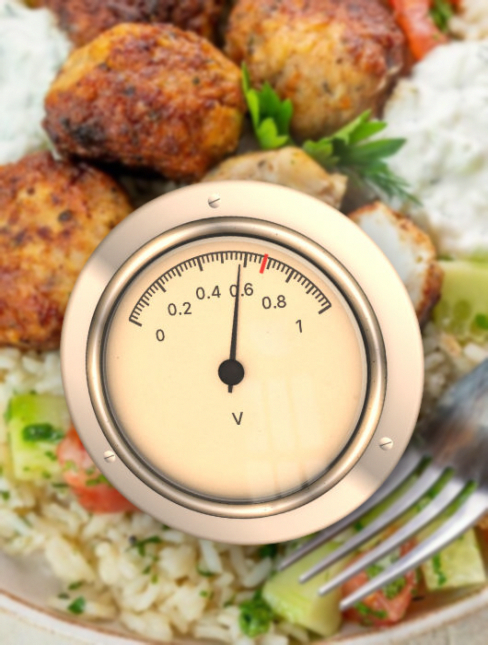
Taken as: 0.58 V
